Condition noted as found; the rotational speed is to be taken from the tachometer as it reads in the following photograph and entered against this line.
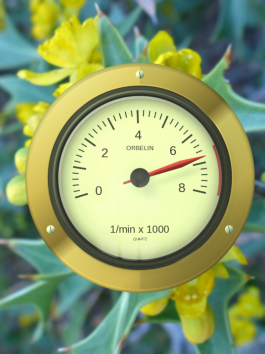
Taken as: 6800 rpm
